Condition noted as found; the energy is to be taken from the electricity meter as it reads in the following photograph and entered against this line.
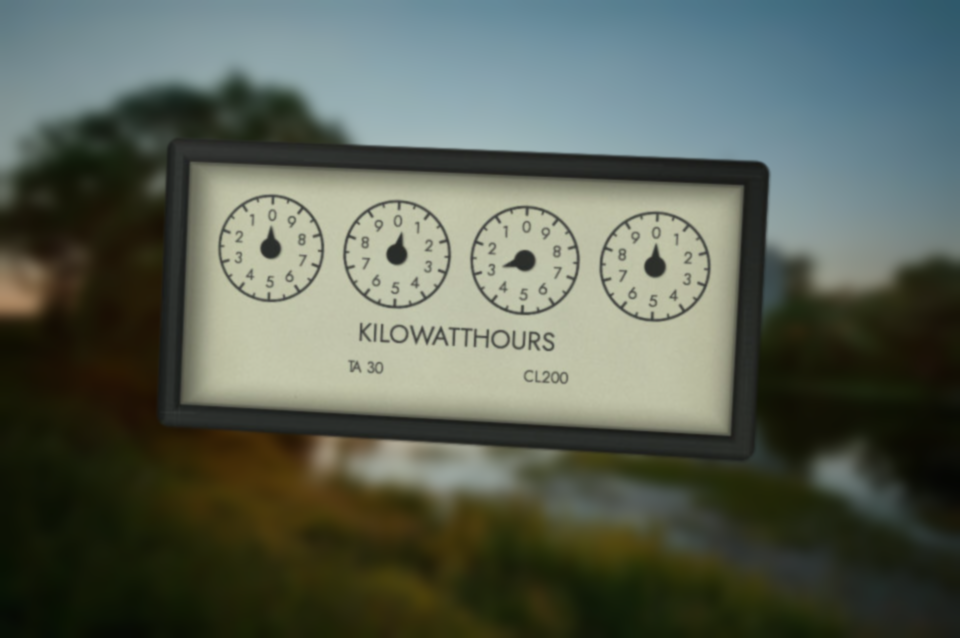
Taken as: 30 kWh
